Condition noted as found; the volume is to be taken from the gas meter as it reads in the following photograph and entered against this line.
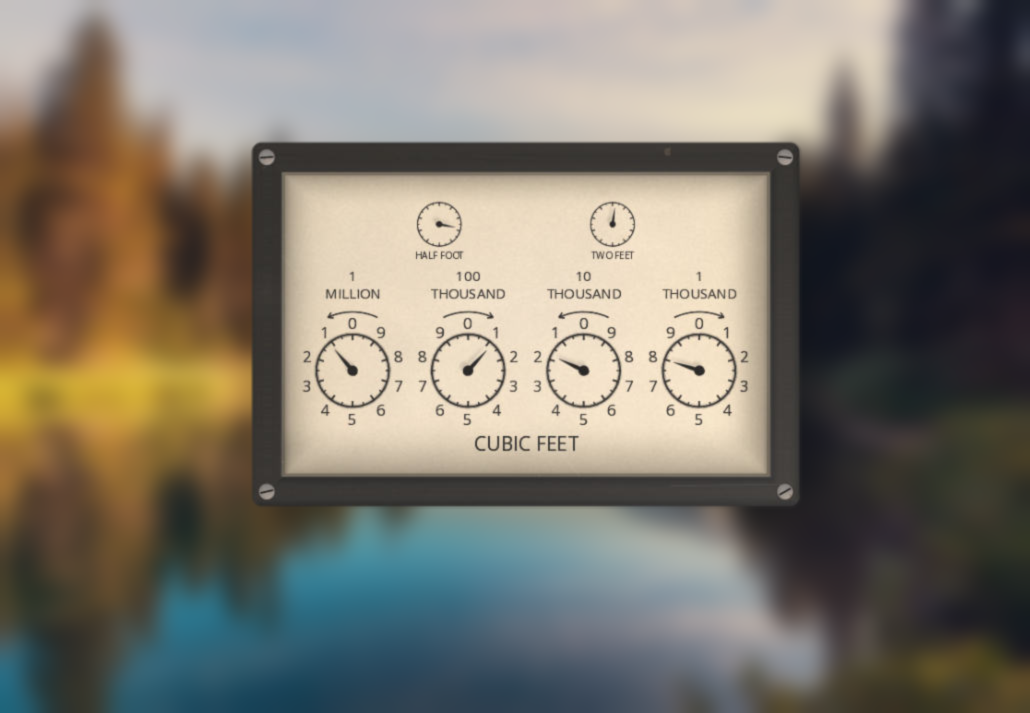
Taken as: 111800 ft³
